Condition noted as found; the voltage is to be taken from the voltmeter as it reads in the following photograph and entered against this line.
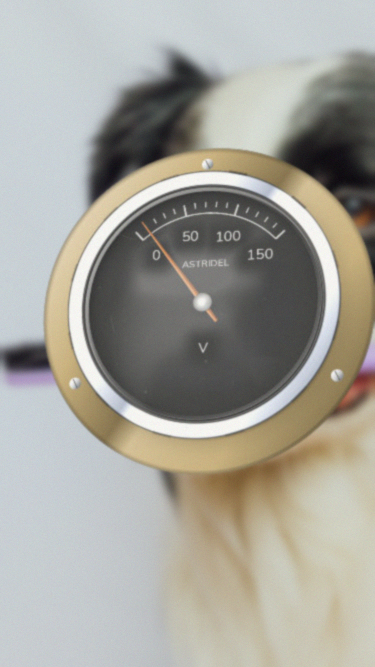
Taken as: 10 V
